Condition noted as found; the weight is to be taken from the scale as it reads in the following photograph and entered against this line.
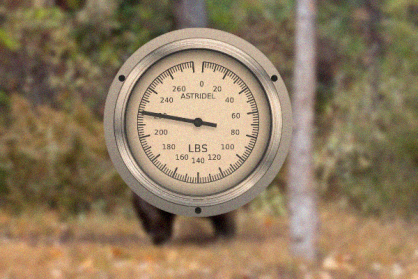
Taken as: 220 lb
